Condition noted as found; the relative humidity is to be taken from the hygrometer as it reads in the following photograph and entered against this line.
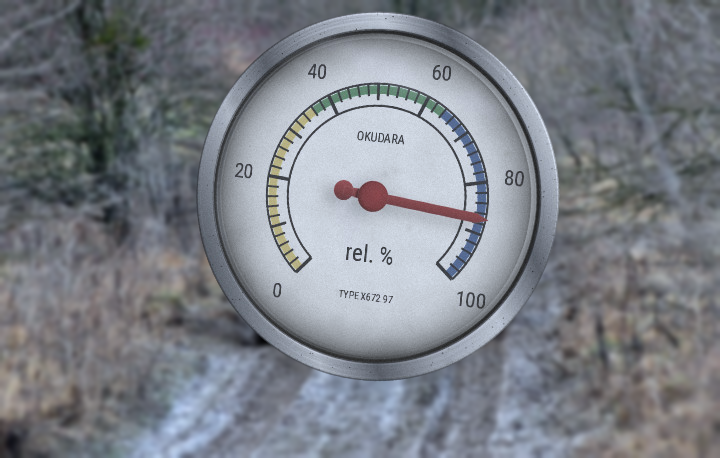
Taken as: 87 %
